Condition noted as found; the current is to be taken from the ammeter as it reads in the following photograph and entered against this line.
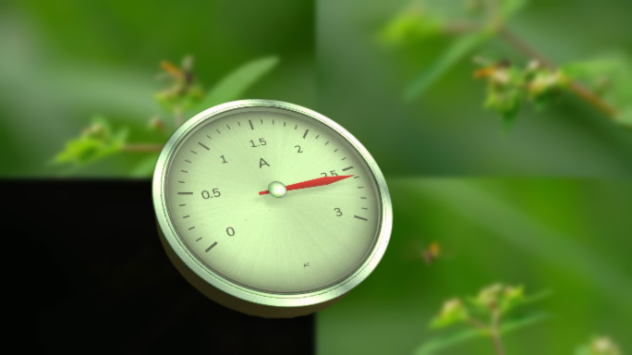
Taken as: 2.6 A
